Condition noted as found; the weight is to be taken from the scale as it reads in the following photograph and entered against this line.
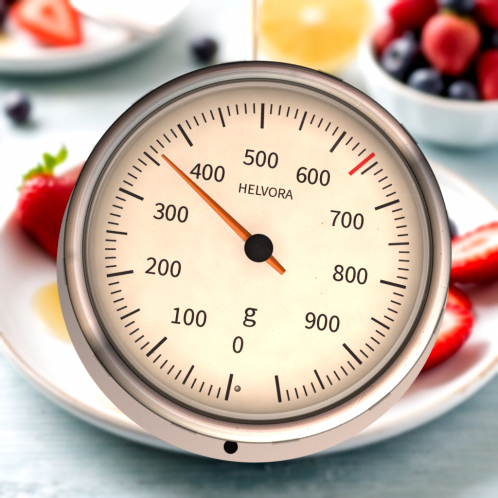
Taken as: 360 g
